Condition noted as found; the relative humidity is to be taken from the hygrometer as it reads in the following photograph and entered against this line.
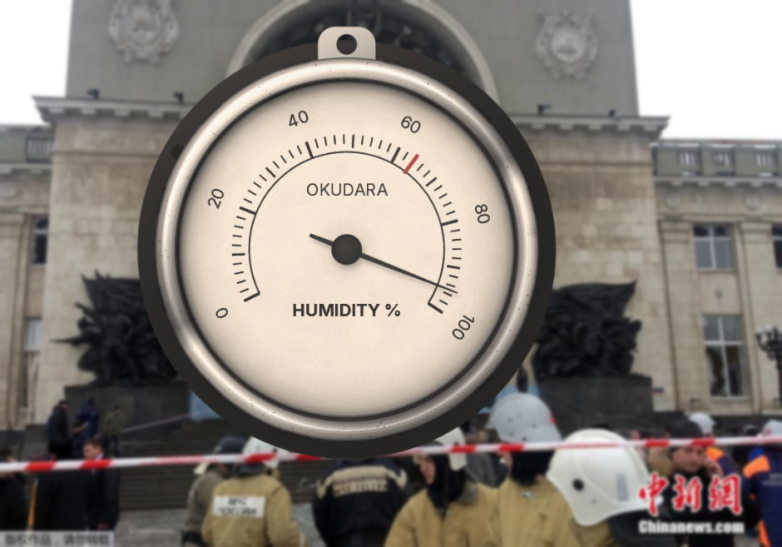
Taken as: 95 %
